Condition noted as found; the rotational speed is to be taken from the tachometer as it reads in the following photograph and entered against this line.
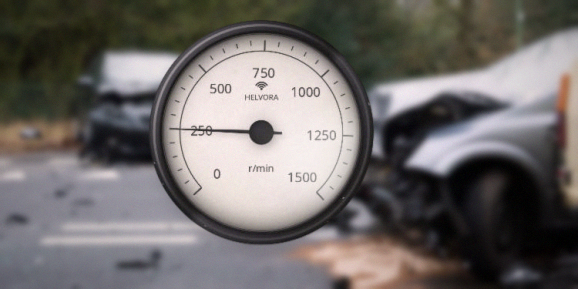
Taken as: 250 rpm
